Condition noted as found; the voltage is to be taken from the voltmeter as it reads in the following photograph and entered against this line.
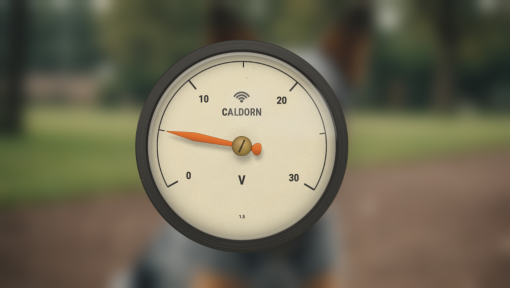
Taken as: 5 V
